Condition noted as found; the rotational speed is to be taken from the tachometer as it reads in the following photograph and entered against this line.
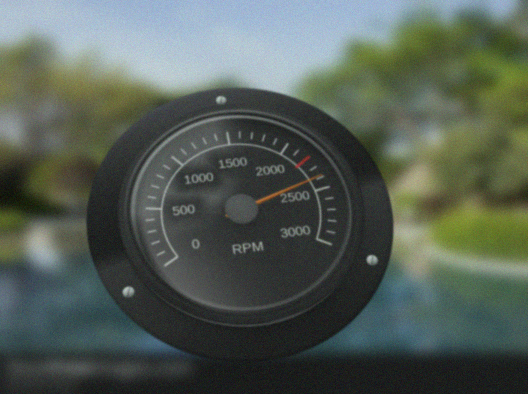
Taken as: 2400 rpm
